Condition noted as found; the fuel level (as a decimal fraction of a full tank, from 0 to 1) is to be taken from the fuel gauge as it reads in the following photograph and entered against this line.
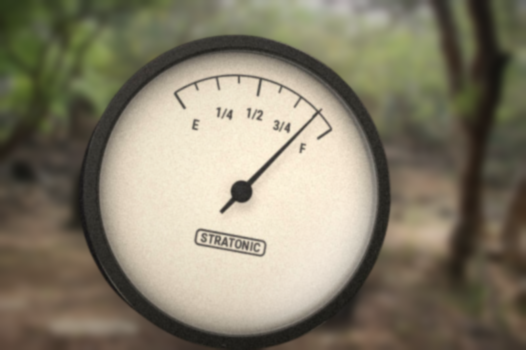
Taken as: 0.875
